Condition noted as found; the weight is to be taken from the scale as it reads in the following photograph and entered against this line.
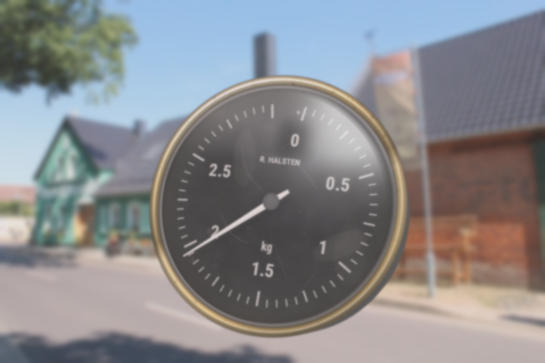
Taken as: 1.95 kg
